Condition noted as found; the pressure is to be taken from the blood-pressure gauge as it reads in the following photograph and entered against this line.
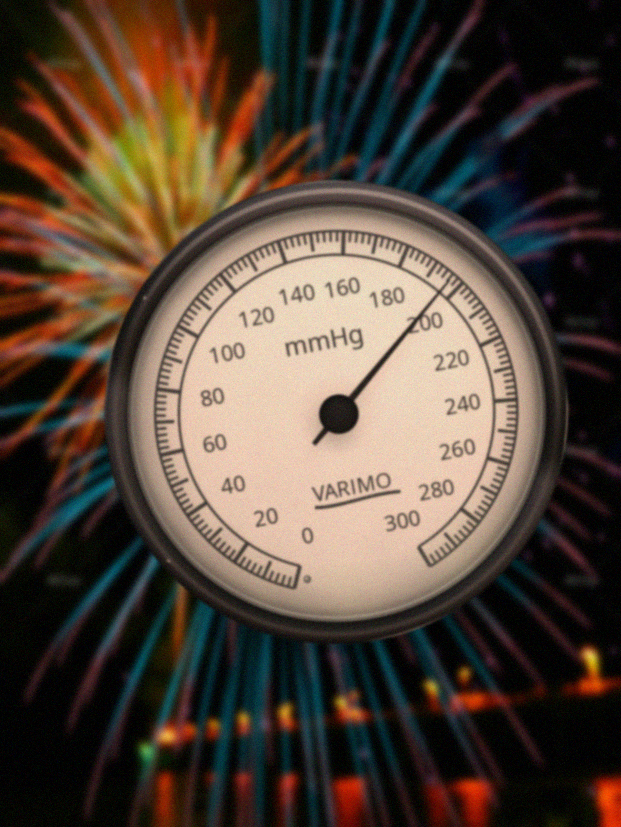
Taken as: 196 mmHg
